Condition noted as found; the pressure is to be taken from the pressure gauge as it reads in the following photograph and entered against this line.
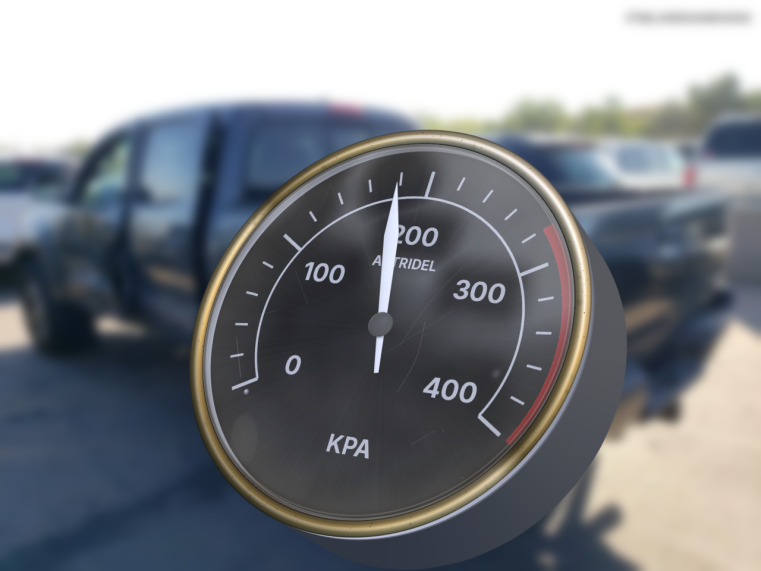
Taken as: 180 kPa
